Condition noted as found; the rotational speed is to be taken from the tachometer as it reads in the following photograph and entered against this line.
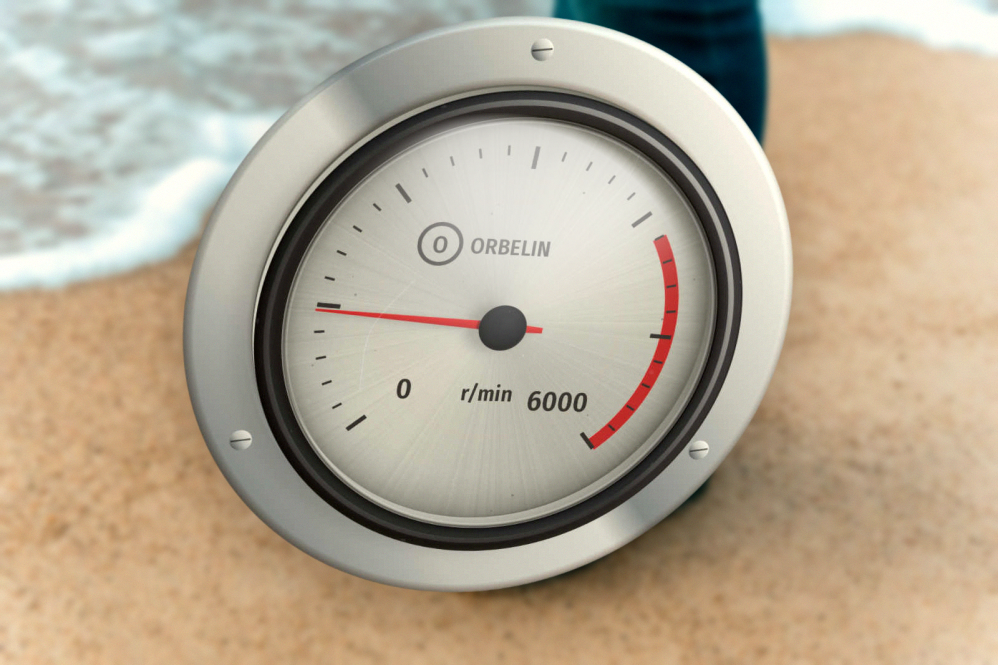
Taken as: 1000 rpm
